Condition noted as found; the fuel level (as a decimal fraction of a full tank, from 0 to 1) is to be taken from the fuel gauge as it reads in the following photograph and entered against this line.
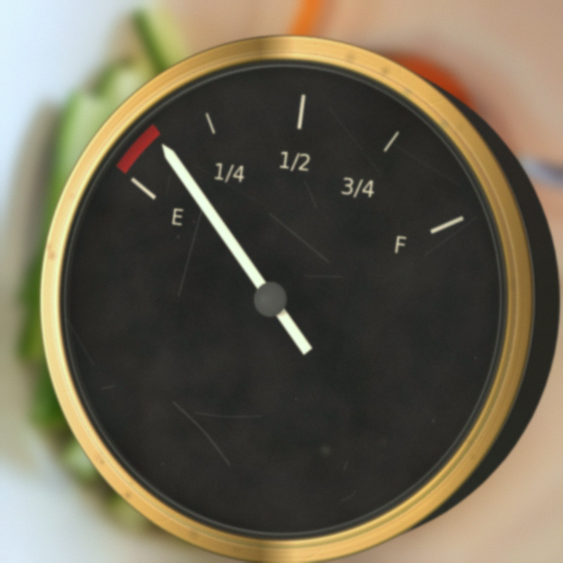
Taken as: 0.125
